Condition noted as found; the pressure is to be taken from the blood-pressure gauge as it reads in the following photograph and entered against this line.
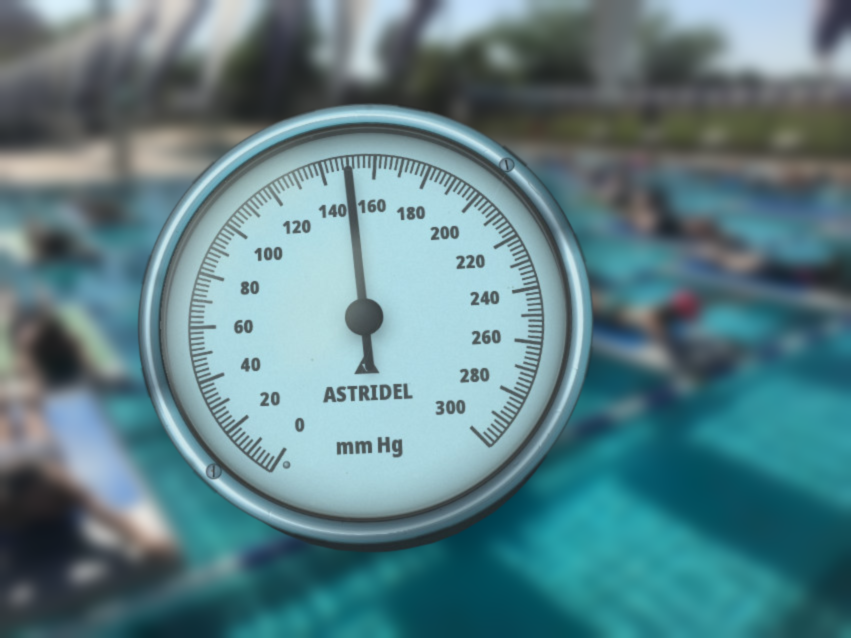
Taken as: 150 mmHg
